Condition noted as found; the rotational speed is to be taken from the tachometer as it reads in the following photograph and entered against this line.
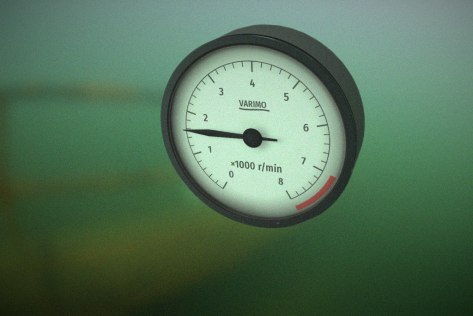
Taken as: 1600 rpm
